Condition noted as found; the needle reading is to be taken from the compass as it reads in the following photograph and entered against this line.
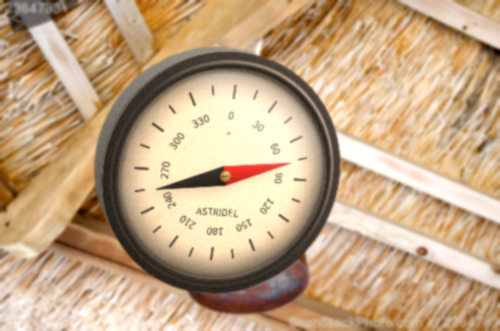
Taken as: 75 °
